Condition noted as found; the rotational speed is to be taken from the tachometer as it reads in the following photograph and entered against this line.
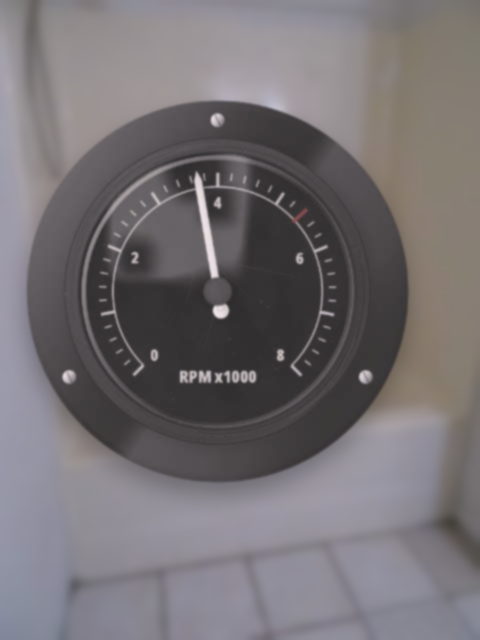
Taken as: 3700 rpm
